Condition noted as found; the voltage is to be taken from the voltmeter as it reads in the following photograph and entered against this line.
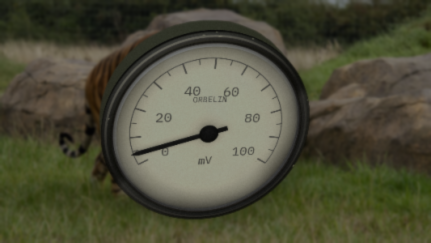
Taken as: 5 mV
